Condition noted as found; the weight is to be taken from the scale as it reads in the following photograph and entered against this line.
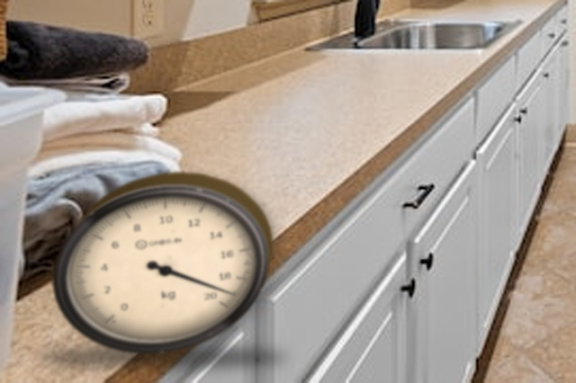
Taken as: 19 kg
